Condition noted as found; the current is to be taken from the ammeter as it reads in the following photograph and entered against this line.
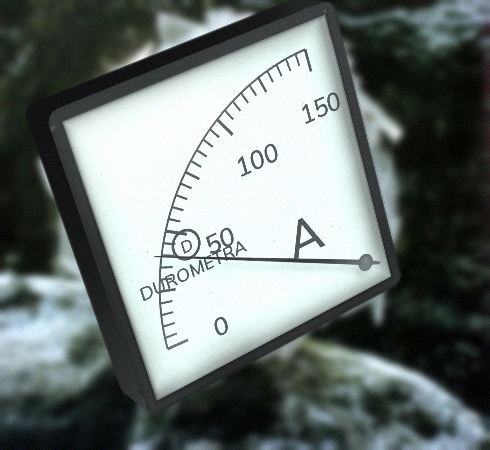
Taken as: 40 A
